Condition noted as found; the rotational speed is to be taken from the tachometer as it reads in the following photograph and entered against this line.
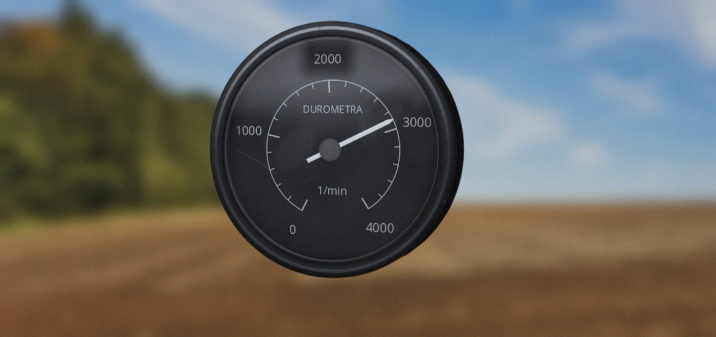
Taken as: 2900 rpm
